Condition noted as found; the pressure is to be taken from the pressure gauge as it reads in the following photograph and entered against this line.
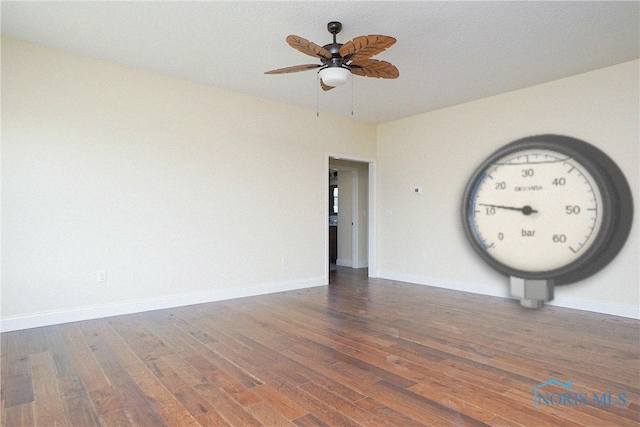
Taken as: 12 bar
